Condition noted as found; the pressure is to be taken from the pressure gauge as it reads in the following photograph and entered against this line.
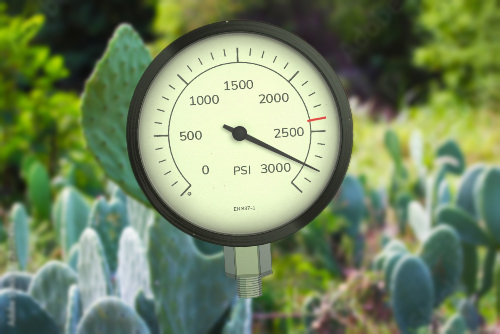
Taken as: 2800 psi
